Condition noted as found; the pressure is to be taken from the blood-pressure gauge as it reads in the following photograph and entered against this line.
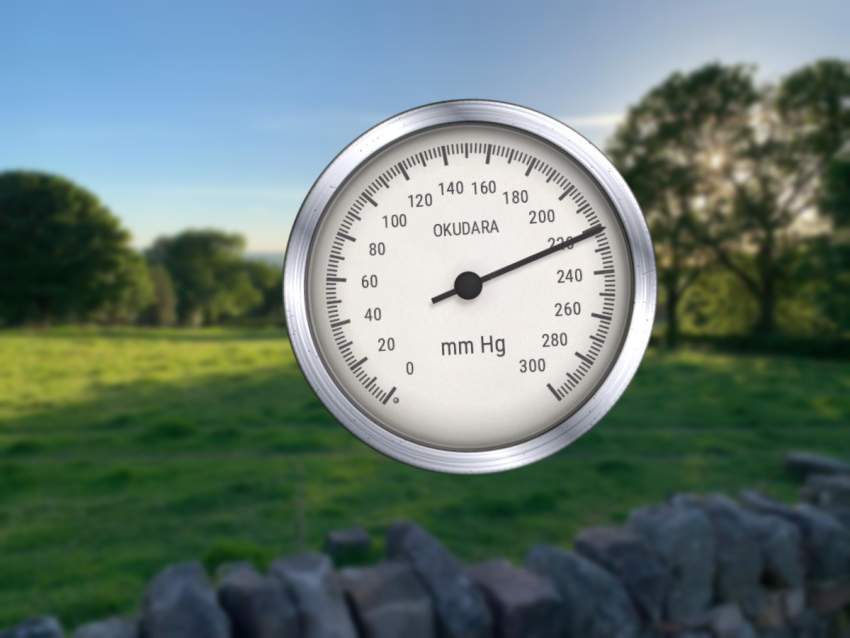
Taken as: 222 mmHg
